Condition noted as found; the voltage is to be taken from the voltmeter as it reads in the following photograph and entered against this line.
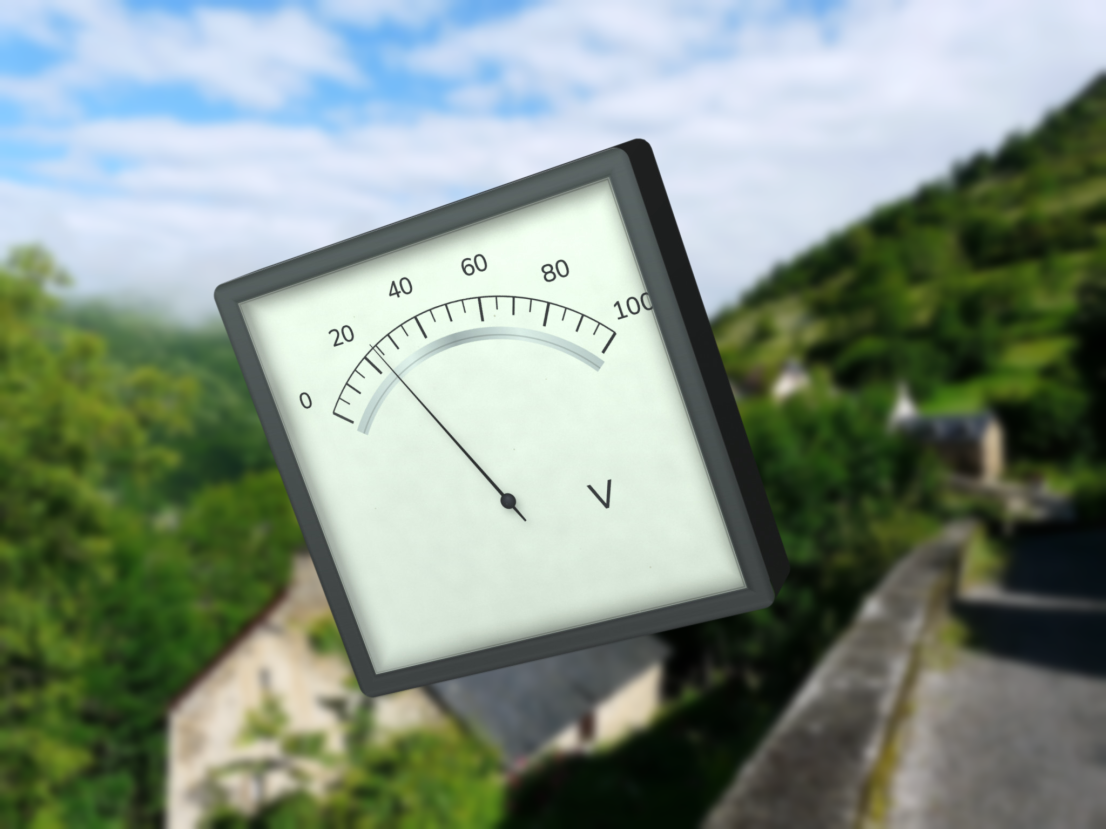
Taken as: 25 V
